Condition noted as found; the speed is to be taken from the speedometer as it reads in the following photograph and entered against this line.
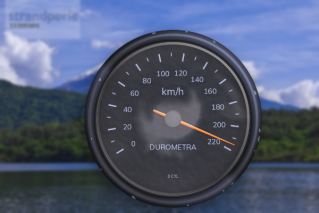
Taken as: 215 km/h
